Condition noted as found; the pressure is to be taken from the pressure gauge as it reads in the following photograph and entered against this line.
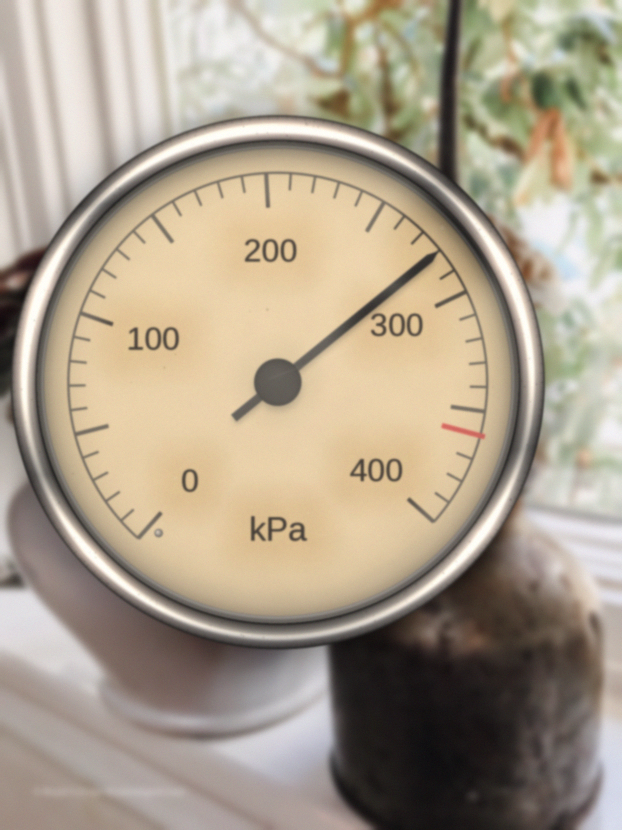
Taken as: 280 kPa
